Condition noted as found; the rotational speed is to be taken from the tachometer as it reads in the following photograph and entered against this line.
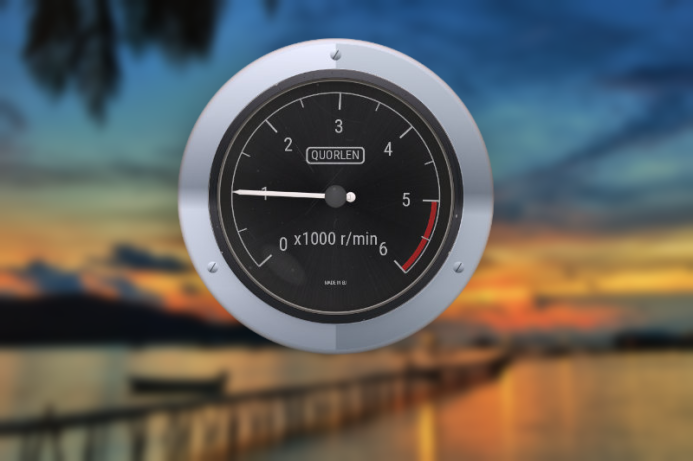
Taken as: 1000 rpm
